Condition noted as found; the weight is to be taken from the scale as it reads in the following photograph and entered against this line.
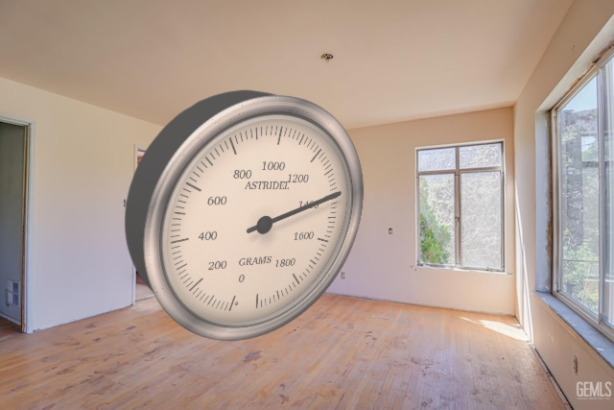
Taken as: 1400 g
